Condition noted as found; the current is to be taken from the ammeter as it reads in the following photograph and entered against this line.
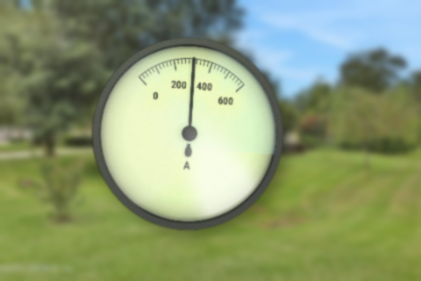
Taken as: 300 A
